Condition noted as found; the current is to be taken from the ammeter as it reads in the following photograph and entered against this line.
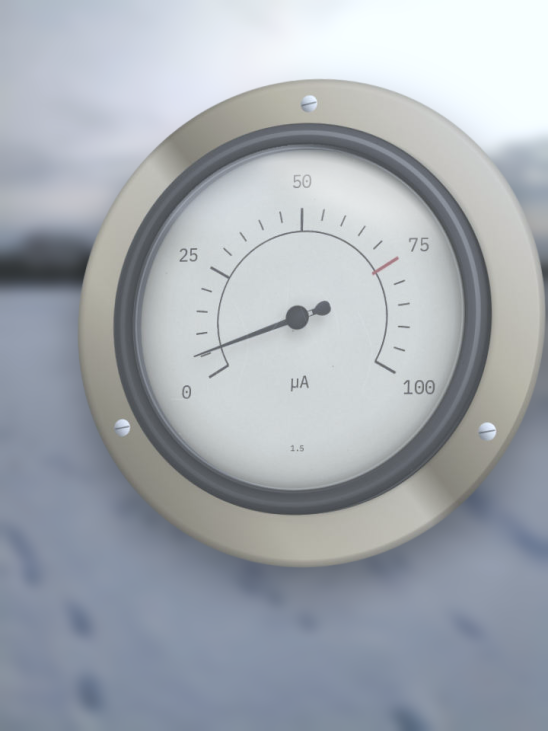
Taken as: 5 µA
